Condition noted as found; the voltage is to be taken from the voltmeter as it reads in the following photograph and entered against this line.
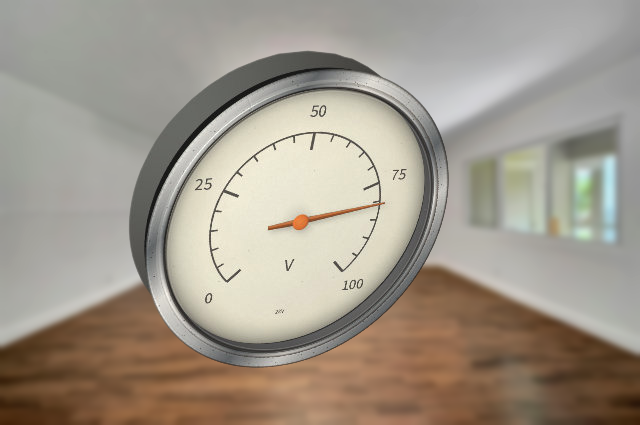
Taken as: 80 V
